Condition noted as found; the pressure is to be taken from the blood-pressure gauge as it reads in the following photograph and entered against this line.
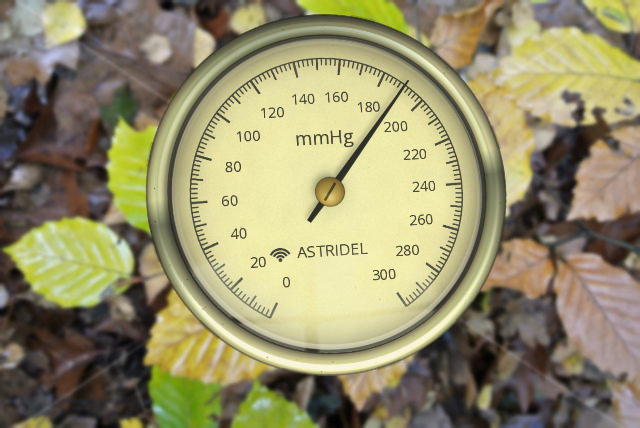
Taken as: 190 mmHg
